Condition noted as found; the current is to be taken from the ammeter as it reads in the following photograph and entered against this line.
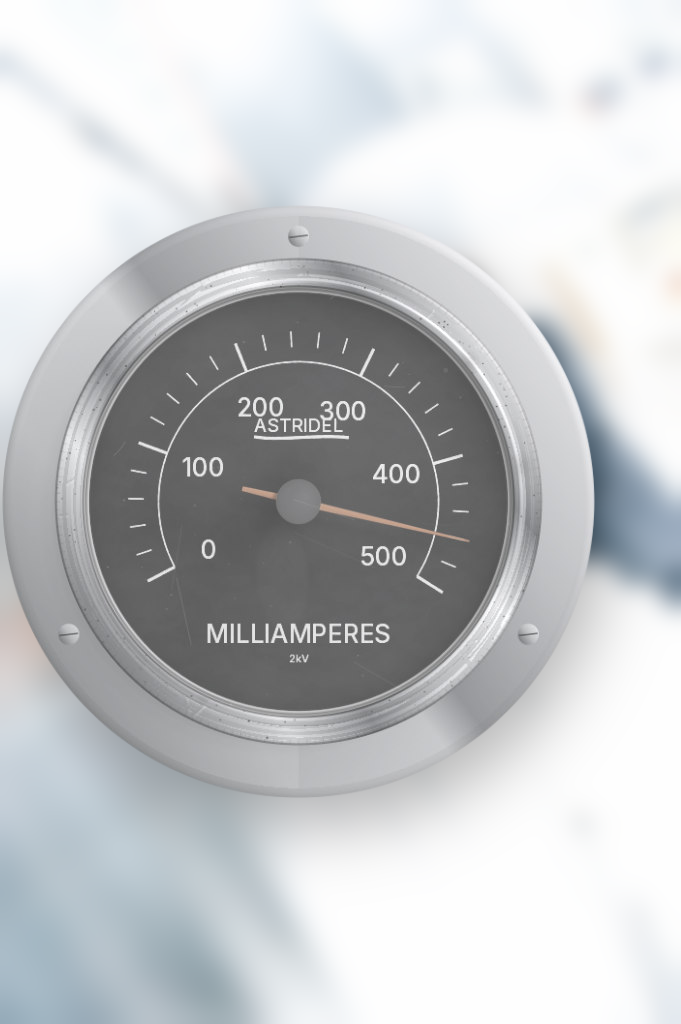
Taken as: 460 mA
